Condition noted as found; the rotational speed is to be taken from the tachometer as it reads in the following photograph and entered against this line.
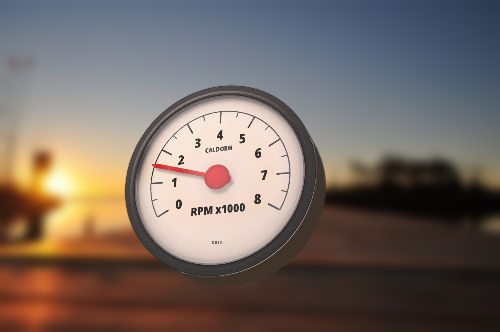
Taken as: 1500 rpm
